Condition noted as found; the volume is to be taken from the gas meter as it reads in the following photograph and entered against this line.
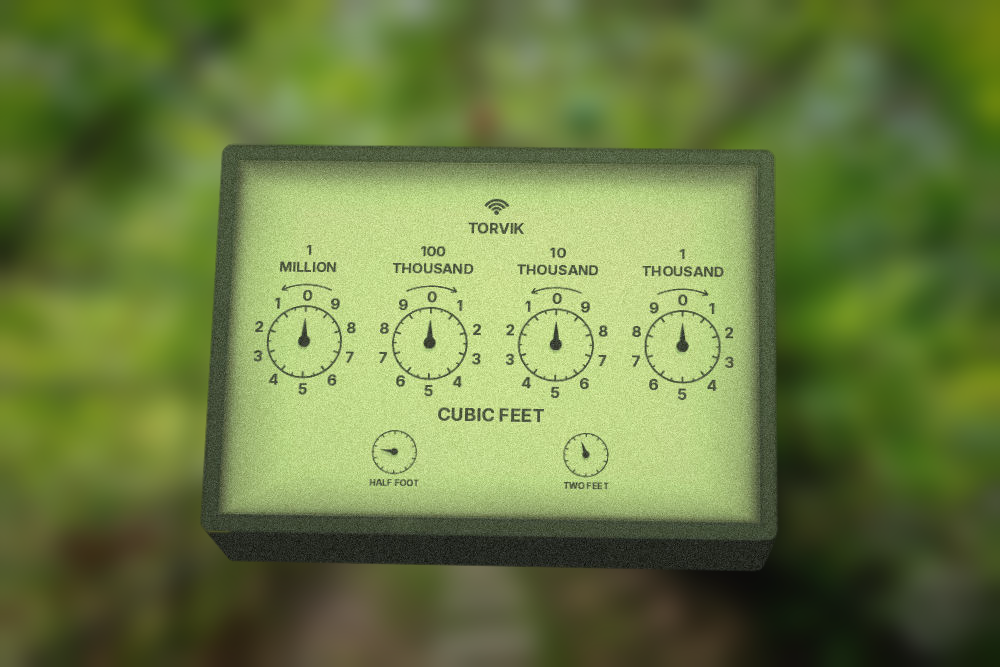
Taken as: 0 ft³
